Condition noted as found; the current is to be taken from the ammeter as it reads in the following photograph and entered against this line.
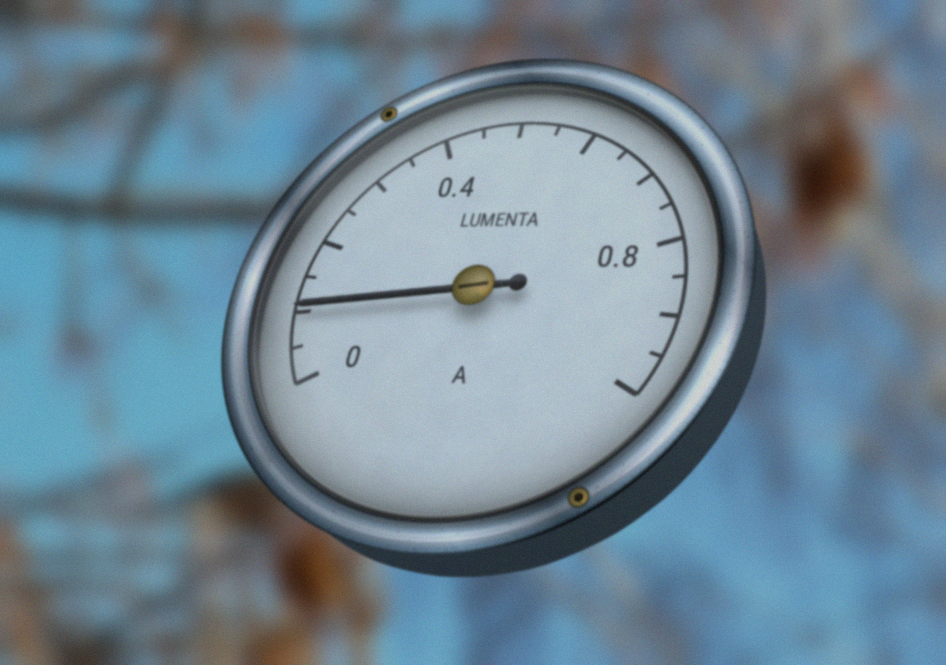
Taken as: 0.1 A
